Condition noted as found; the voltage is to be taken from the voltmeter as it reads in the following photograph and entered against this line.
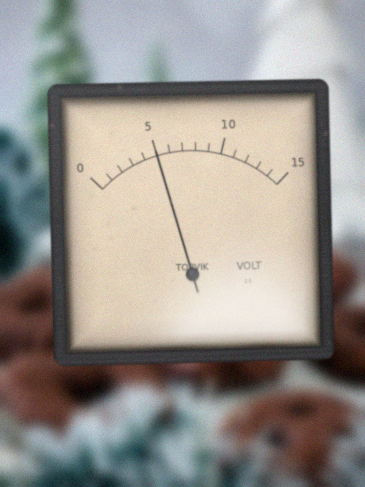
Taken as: 5 V
